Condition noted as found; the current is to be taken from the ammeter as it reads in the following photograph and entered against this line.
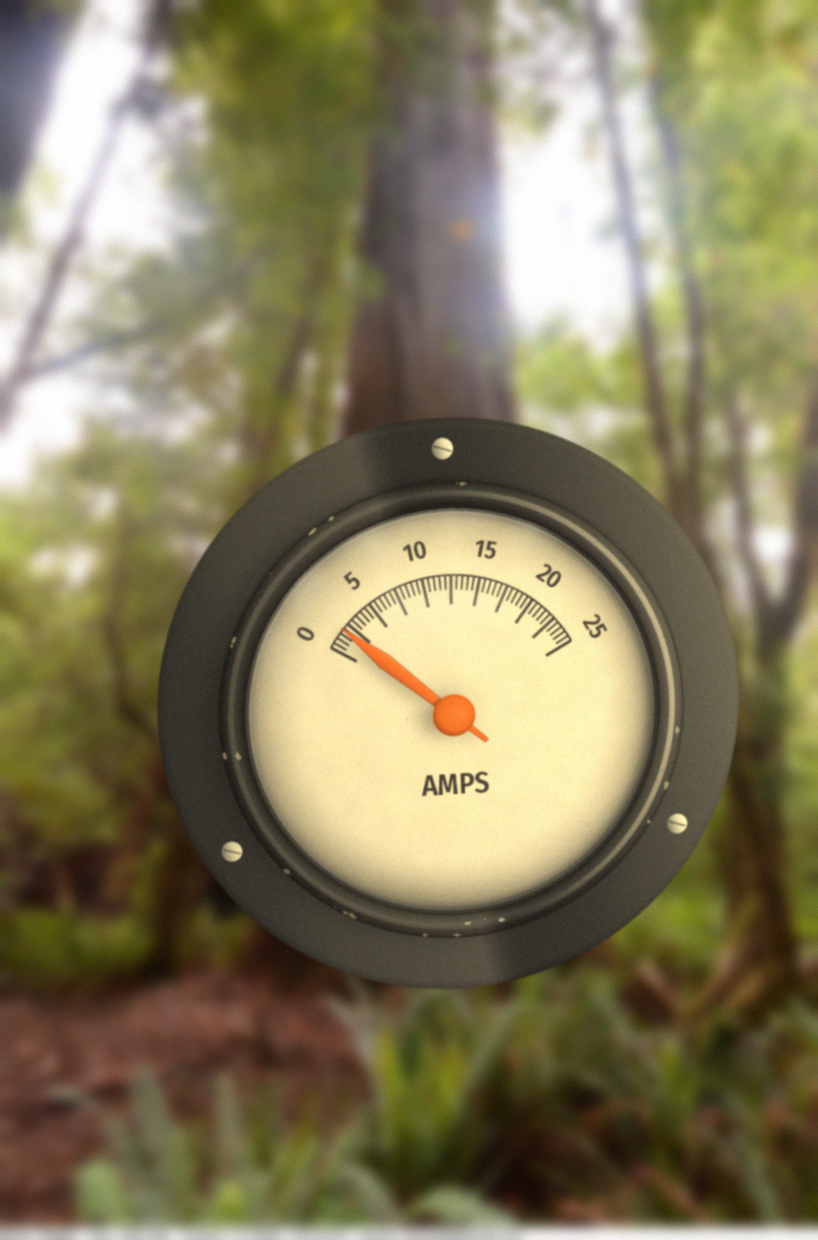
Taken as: 2 A
